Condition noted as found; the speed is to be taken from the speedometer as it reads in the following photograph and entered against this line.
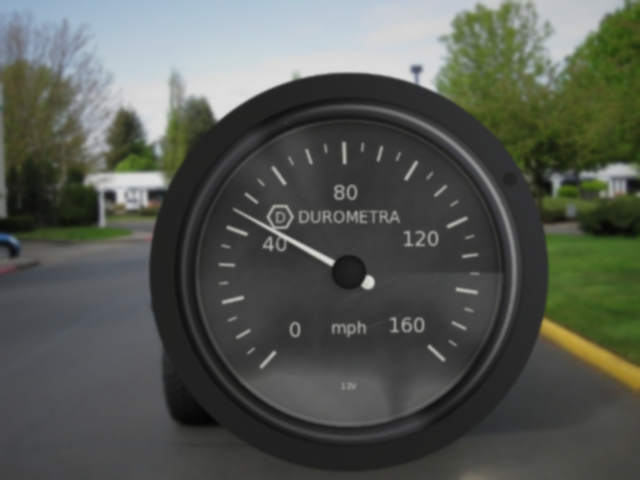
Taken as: 45 mph
